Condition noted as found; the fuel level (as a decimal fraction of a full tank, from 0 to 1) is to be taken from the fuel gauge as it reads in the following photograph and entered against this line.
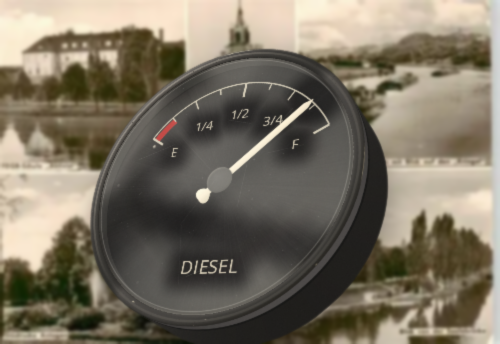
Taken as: 0.875
